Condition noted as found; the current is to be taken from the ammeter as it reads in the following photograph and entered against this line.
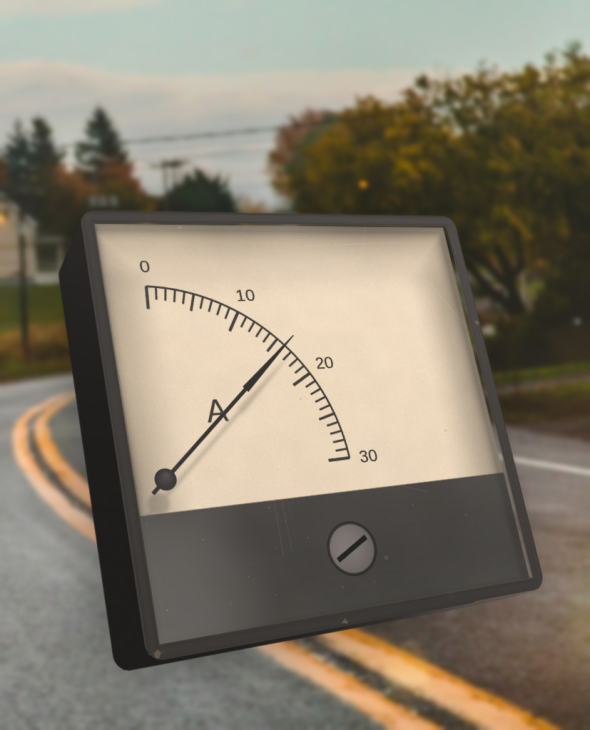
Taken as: 16 A
